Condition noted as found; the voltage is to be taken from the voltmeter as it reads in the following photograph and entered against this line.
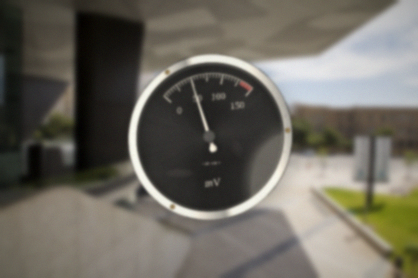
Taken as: 50 mV
